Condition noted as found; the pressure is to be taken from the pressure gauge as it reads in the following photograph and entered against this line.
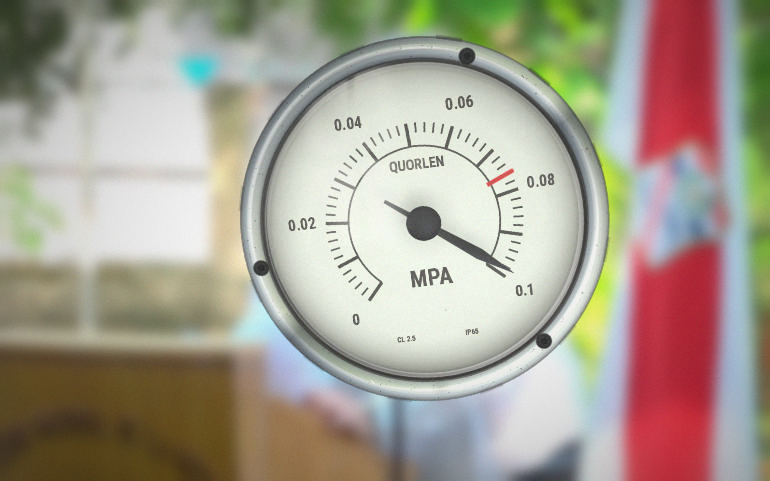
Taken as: 0.098 MPa
